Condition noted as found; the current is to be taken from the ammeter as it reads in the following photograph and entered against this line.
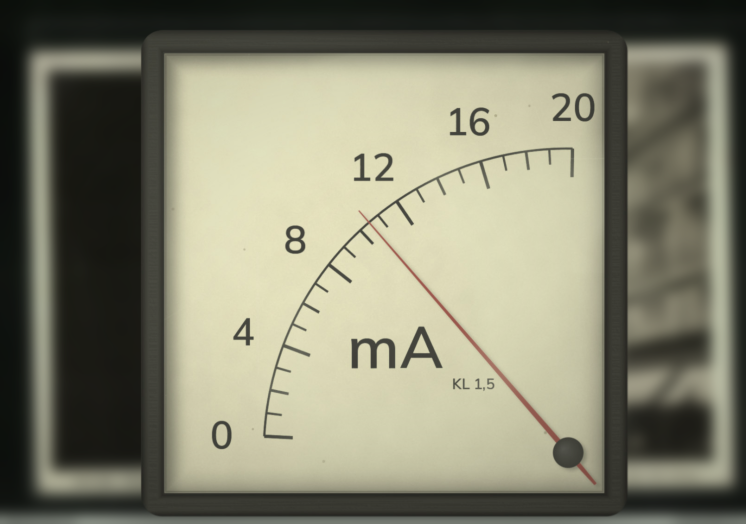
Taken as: 10.5 mA
